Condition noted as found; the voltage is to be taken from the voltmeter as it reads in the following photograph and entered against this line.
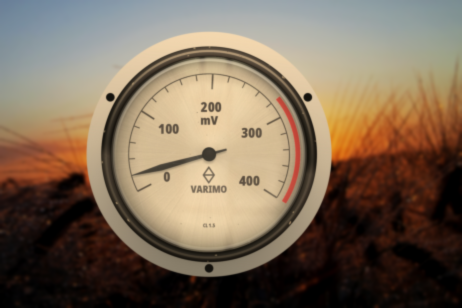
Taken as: 20 mV
